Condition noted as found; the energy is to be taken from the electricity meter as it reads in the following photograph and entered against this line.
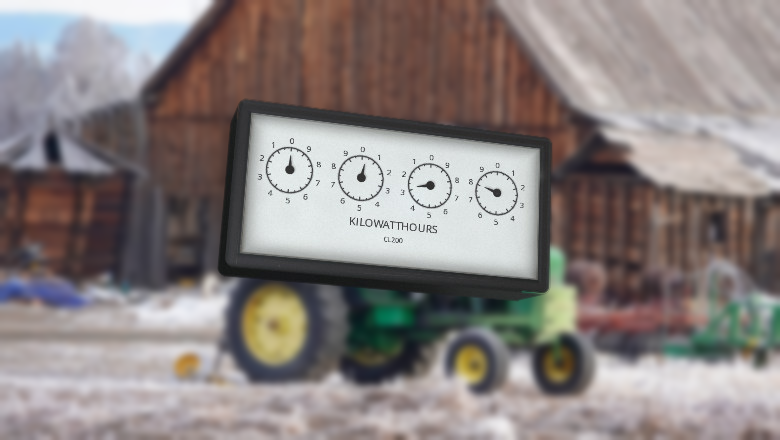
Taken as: 28 kWh
